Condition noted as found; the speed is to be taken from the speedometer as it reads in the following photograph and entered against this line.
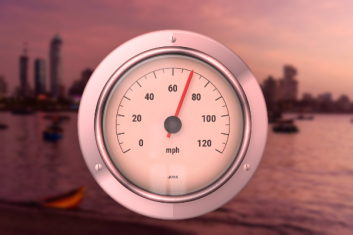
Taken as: 70 mph
